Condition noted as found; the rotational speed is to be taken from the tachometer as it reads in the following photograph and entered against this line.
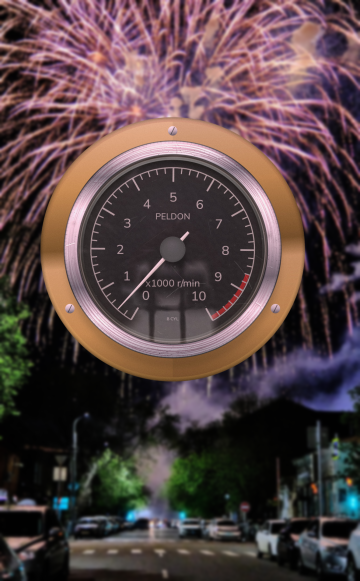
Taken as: 400 rpm
